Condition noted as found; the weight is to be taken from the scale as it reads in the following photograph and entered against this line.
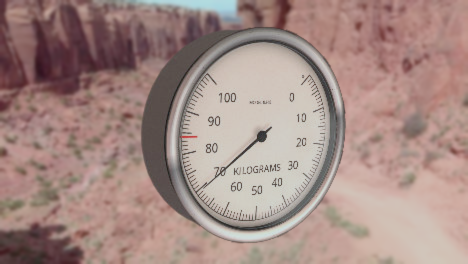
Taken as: 70 kg
